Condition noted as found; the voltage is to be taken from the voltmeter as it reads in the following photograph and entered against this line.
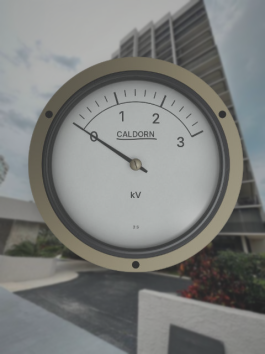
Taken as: 0 kV
